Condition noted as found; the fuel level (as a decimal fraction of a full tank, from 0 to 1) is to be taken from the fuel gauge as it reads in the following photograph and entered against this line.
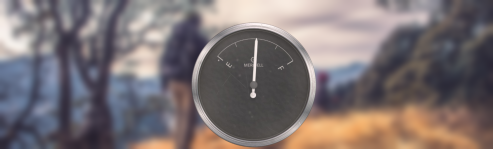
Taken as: 0.5
